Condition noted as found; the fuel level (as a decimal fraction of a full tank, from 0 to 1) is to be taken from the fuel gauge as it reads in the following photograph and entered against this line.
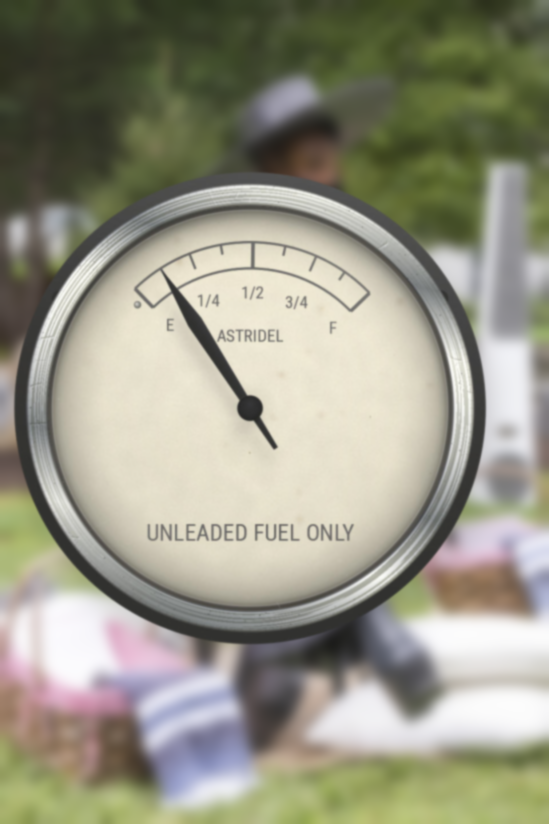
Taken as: 0.125
